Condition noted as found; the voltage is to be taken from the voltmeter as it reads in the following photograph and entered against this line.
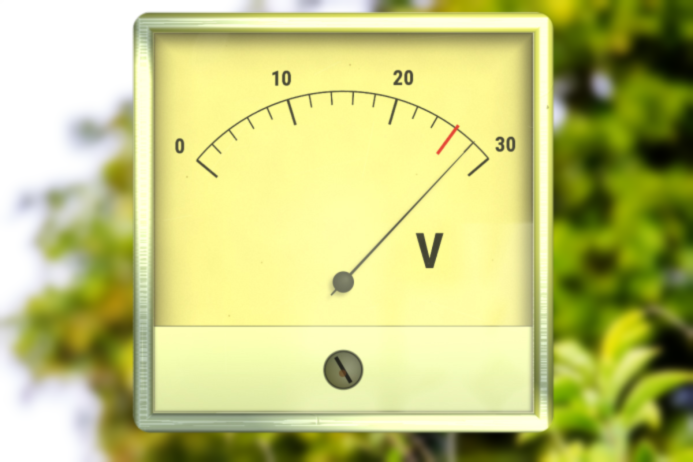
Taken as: 28 V
